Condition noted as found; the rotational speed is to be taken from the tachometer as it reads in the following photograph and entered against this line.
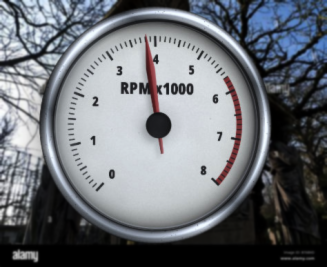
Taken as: 3800 rpm
